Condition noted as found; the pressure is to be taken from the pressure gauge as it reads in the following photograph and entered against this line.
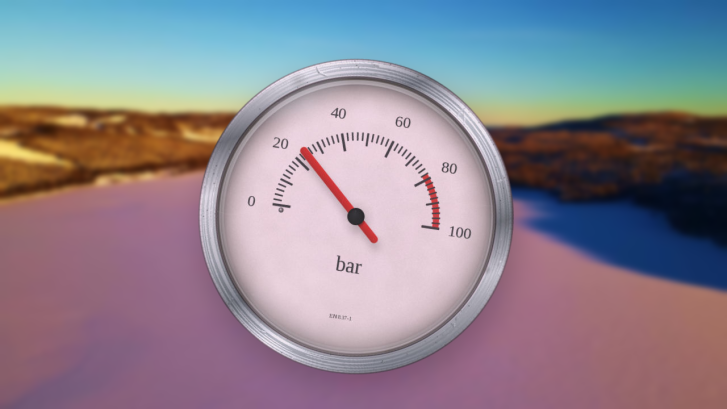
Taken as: 24 bar
